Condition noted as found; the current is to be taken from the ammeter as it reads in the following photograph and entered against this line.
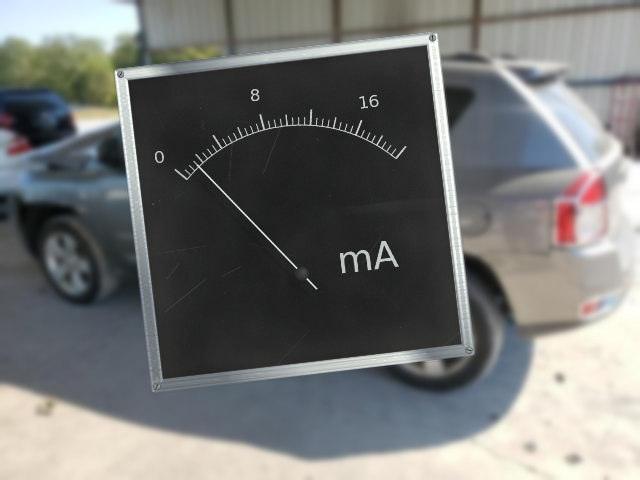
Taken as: 1.5 mA
